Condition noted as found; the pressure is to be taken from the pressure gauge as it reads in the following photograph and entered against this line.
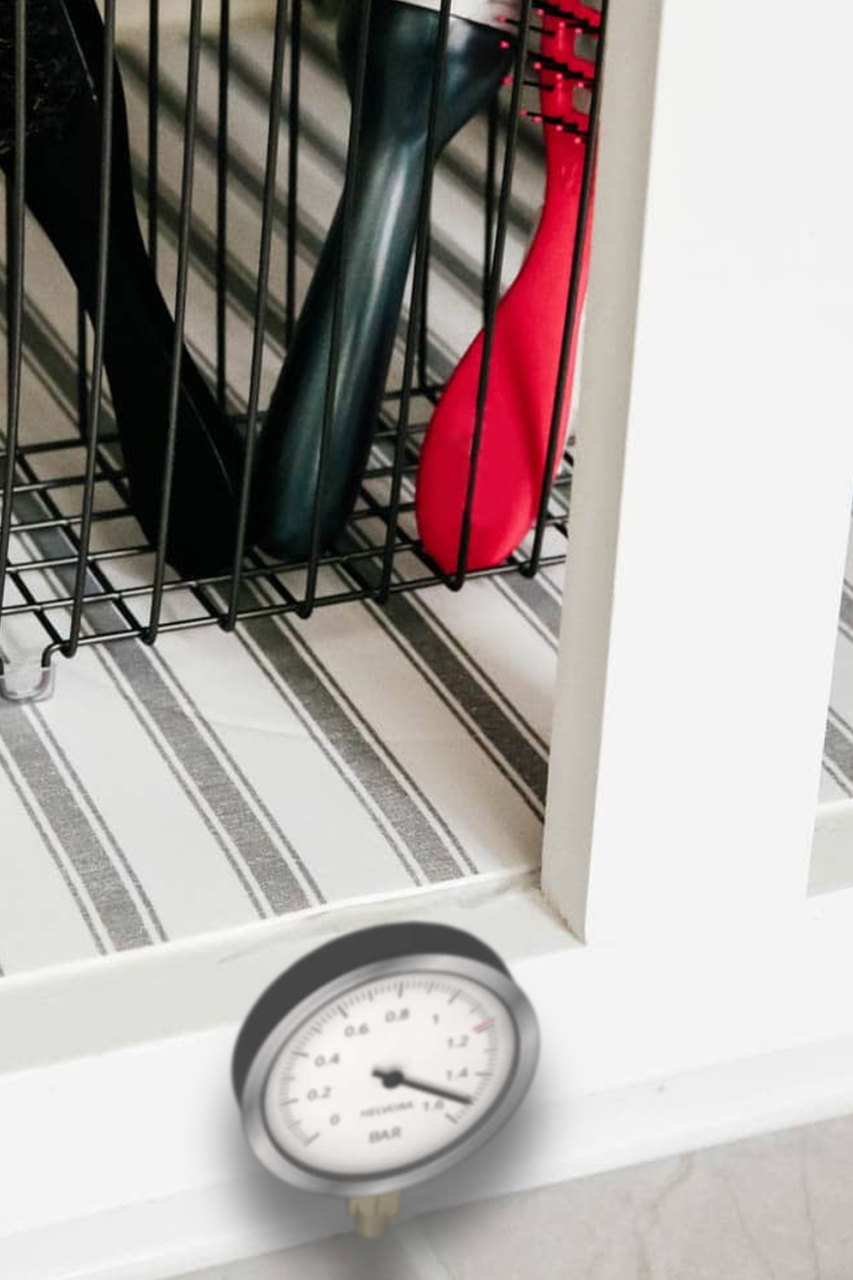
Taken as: 1.5 bar
